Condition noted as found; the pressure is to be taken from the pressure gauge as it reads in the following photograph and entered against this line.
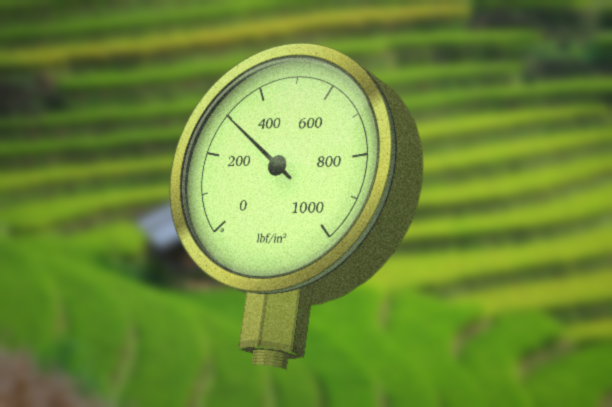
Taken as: 300 psi
